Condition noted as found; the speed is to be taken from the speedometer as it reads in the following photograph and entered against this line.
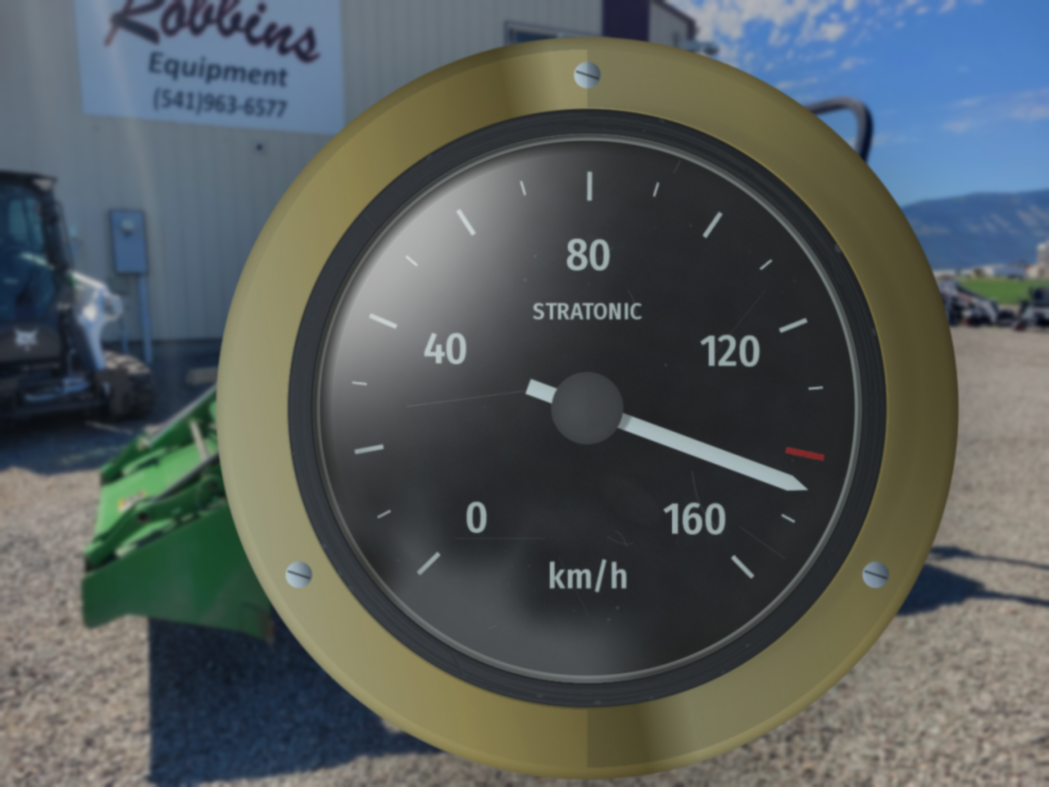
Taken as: 145 km/h
